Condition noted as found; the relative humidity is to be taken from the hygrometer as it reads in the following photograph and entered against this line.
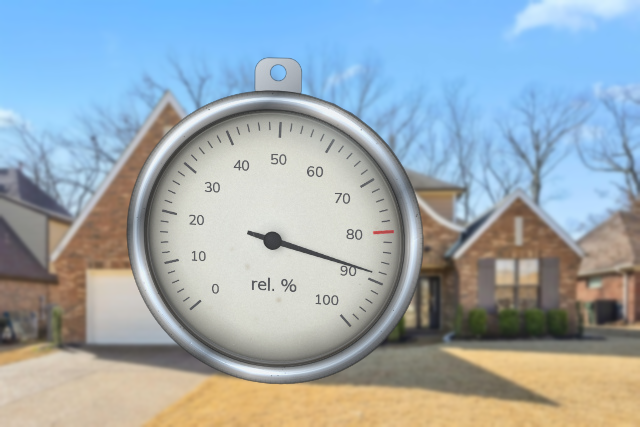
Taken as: 88 %
